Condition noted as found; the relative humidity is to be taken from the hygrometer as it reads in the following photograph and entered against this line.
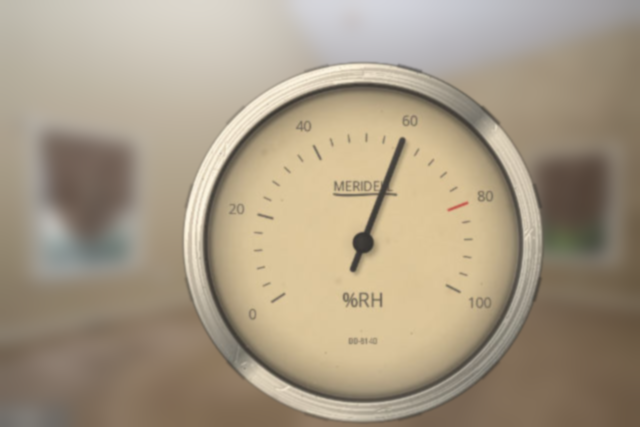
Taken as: 60 %
